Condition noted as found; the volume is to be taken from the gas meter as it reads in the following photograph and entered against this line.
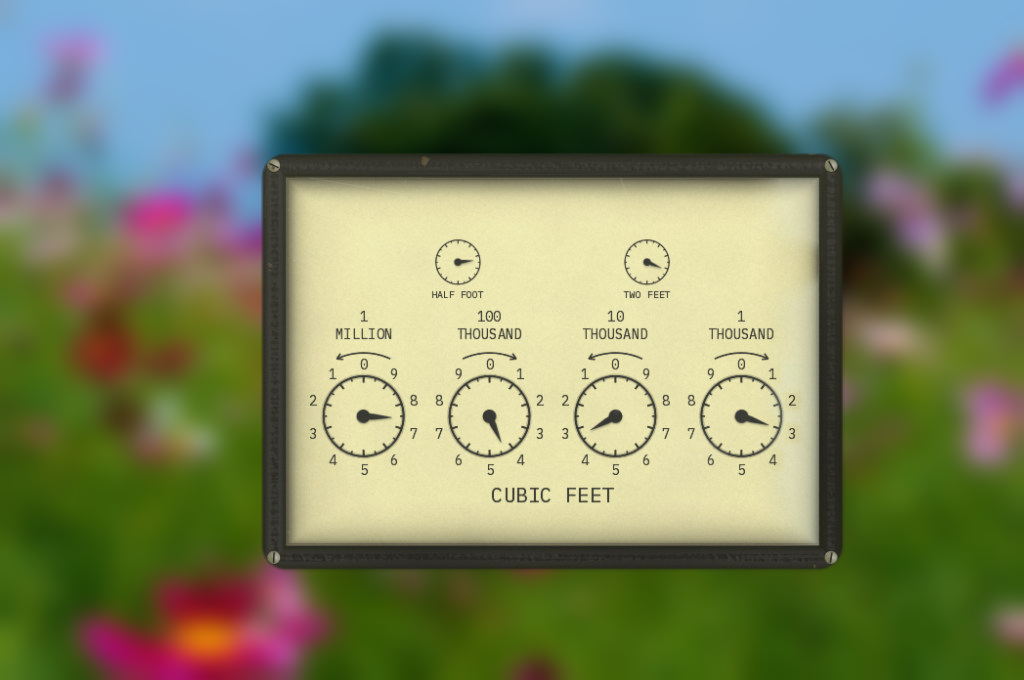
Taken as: 743300 ft³
